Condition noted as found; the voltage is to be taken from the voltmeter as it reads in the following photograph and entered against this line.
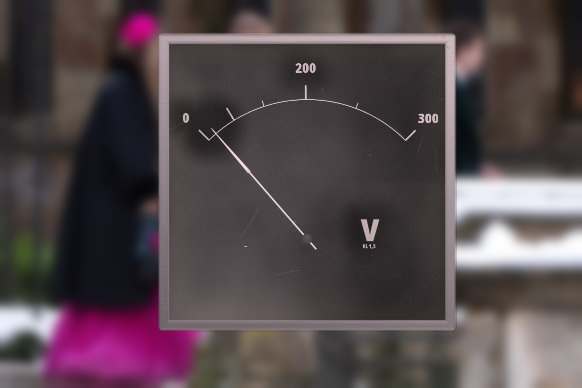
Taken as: 50 V
